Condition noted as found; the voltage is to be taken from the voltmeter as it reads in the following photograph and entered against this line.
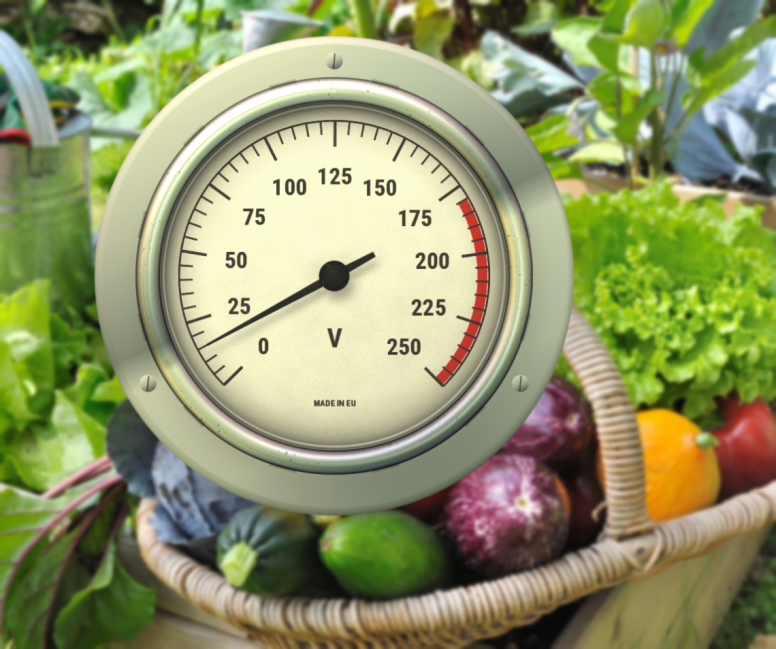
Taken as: 15 V
